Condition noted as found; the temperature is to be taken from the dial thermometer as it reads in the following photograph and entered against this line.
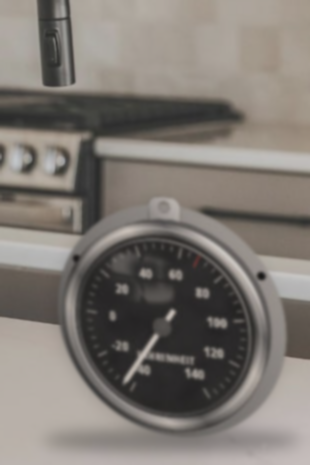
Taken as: -36 °F
